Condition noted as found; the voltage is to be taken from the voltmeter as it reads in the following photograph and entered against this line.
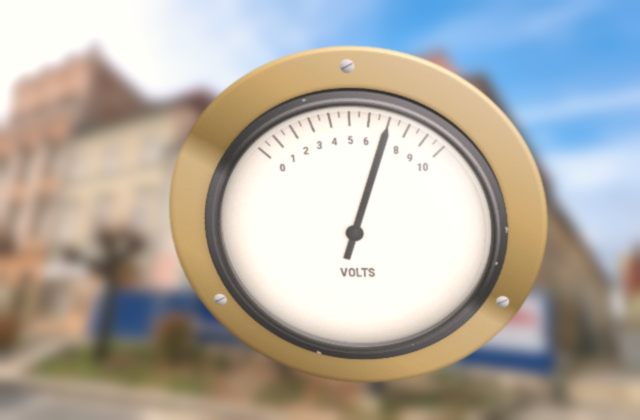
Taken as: 7 V
